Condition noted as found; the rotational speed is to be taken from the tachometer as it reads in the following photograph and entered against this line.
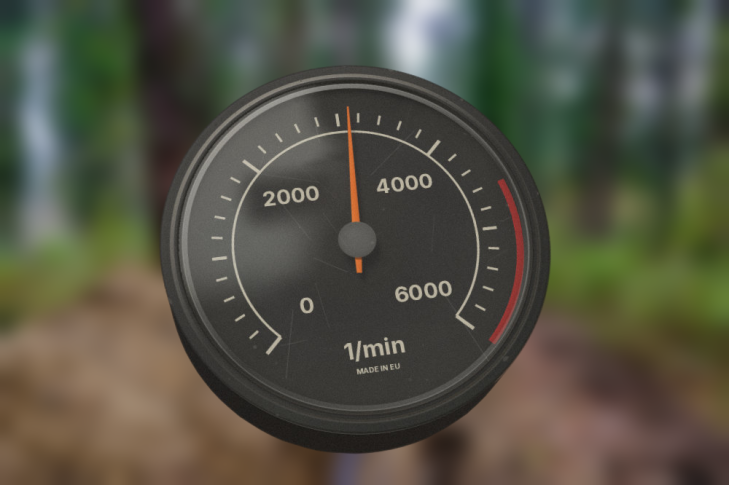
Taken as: 3100 rpm
